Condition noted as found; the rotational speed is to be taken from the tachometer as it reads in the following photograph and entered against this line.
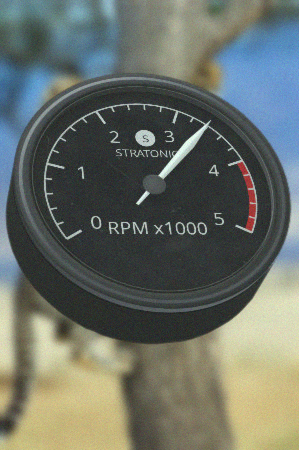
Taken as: 3400 rpm
